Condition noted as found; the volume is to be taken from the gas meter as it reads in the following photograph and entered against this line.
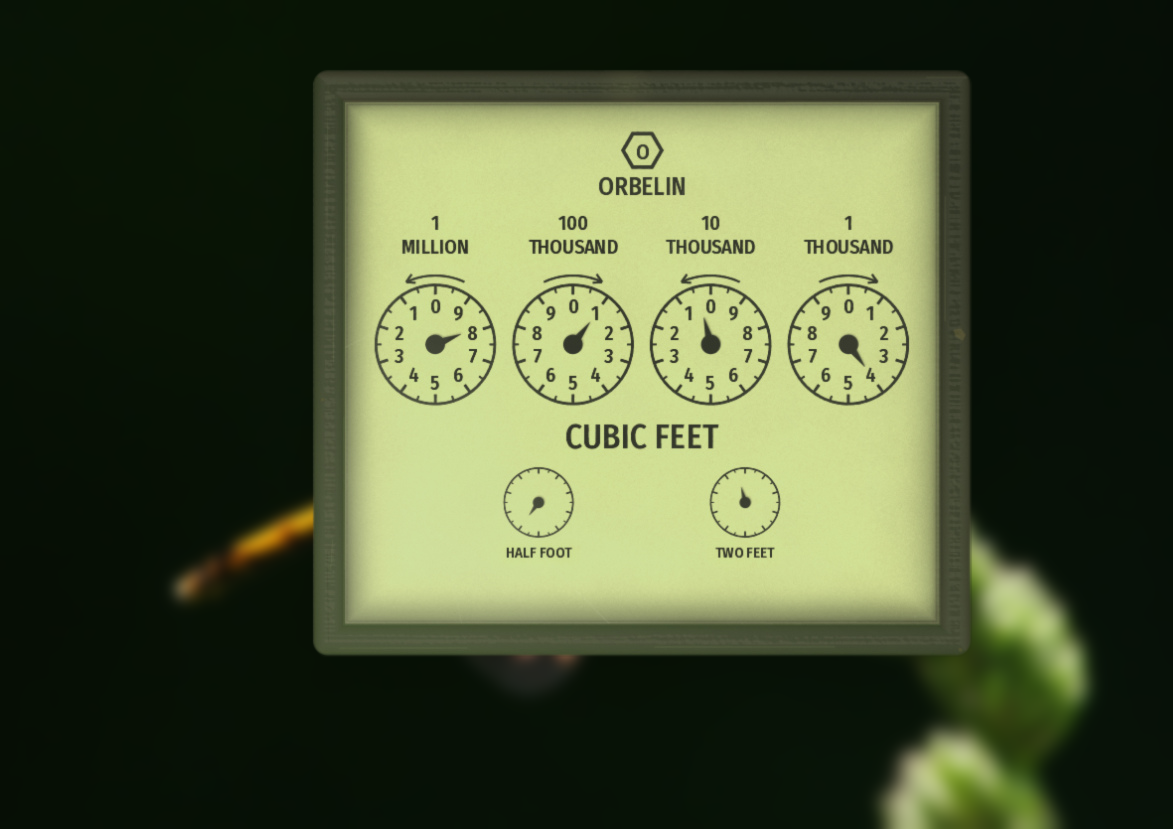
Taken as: 810400 ft³
